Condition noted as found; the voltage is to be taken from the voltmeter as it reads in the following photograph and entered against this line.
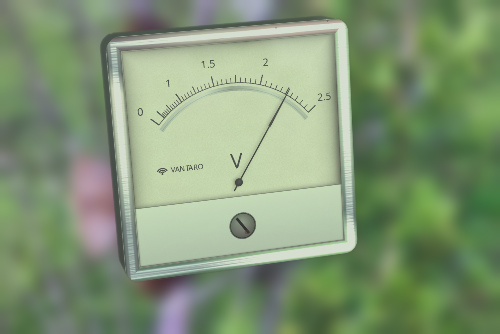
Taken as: 2.25 V
